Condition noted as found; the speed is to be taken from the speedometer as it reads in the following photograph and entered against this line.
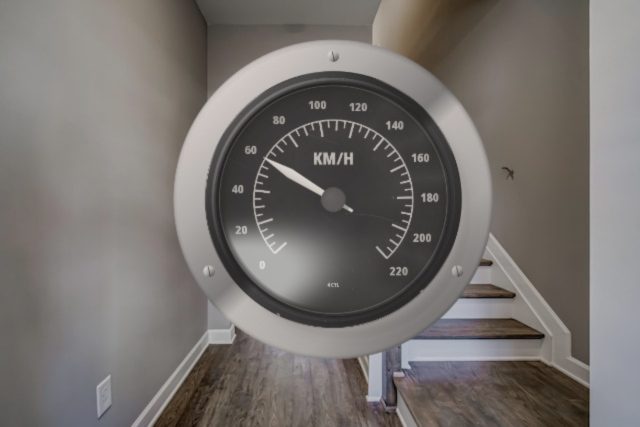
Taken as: 60 km/h
